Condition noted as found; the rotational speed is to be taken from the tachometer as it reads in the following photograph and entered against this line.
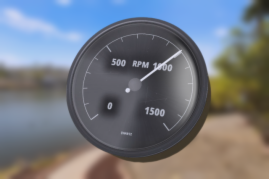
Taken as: 1000 rpm
